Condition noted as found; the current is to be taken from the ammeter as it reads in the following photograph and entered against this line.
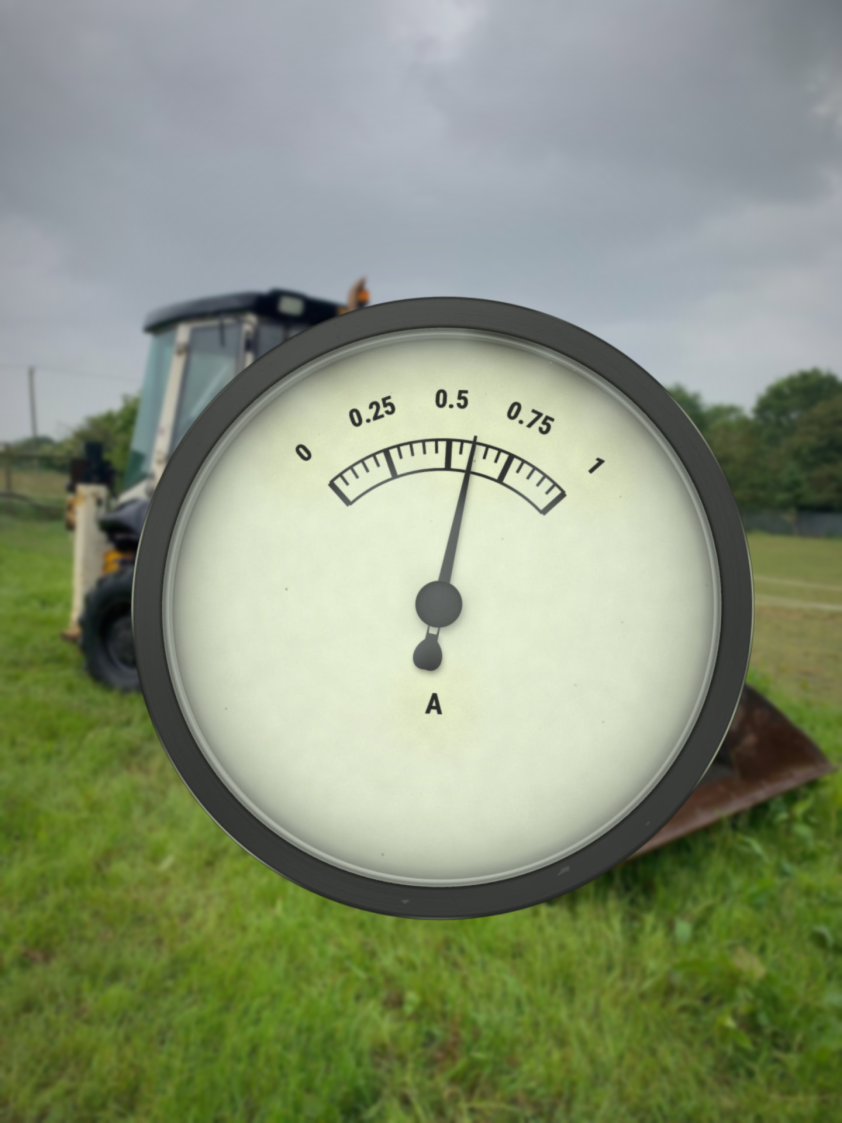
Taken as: 0.6 A
